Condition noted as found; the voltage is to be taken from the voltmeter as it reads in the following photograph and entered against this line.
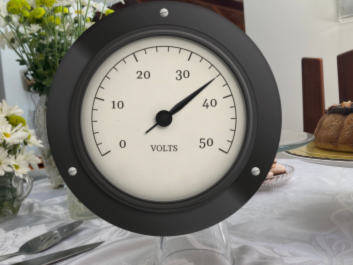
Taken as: 36 V
